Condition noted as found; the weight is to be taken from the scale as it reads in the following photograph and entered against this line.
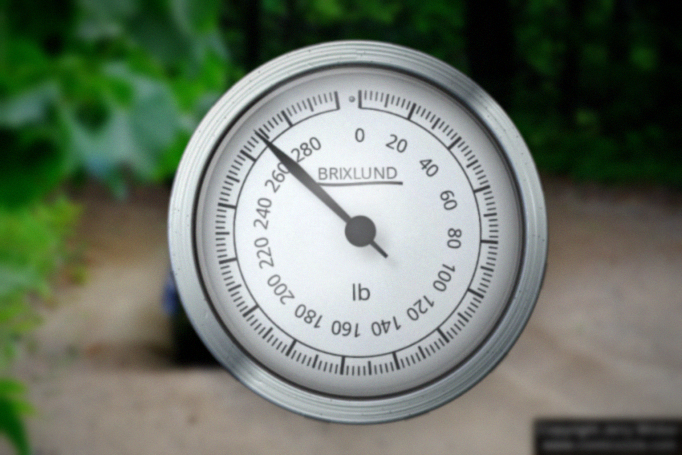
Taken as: 268 lb
